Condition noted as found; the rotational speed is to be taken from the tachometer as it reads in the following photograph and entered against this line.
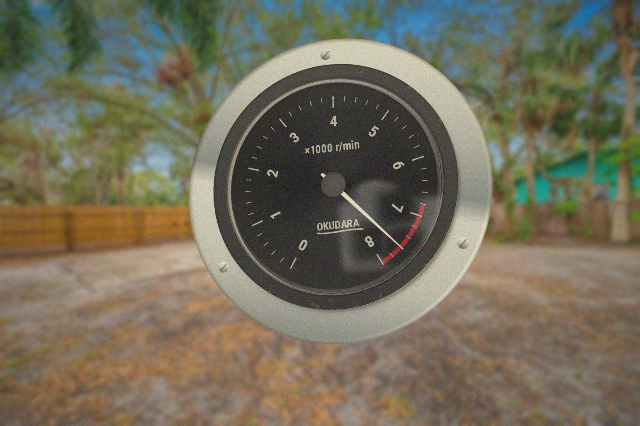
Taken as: 7600 rpm
